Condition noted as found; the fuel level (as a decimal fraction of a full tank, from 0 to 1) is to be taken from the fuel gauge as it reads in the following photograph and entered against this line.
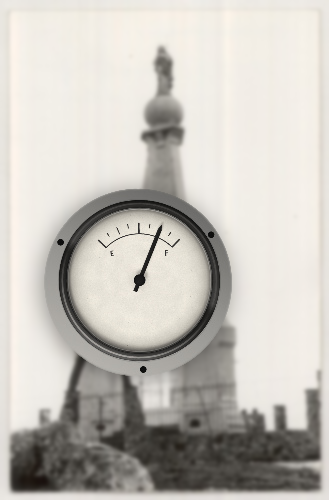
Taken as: 0.75
